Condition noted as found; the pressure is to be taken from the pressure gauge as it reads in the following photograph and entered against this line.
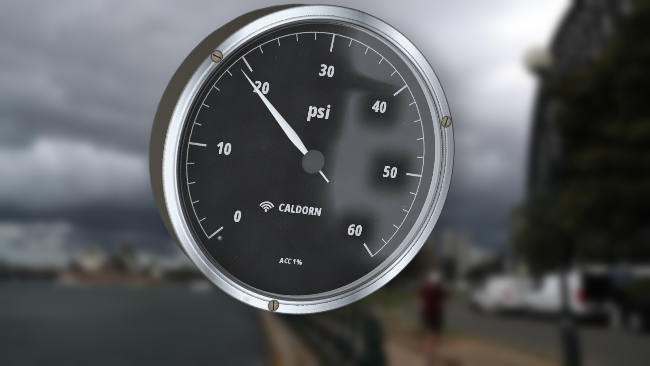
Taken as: 19 psi
